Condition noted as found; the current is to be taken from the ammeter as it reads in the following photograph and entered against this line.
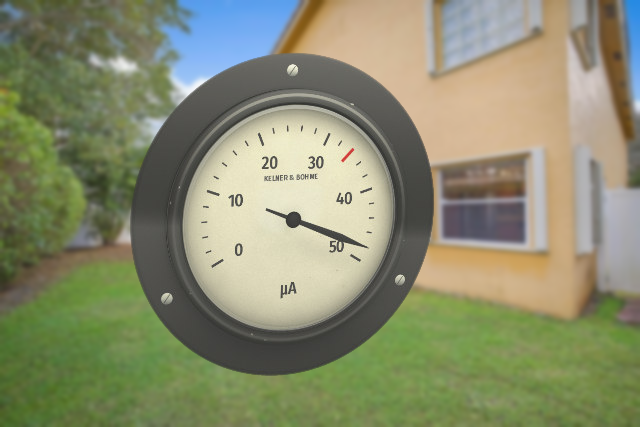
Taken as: 48 µA
